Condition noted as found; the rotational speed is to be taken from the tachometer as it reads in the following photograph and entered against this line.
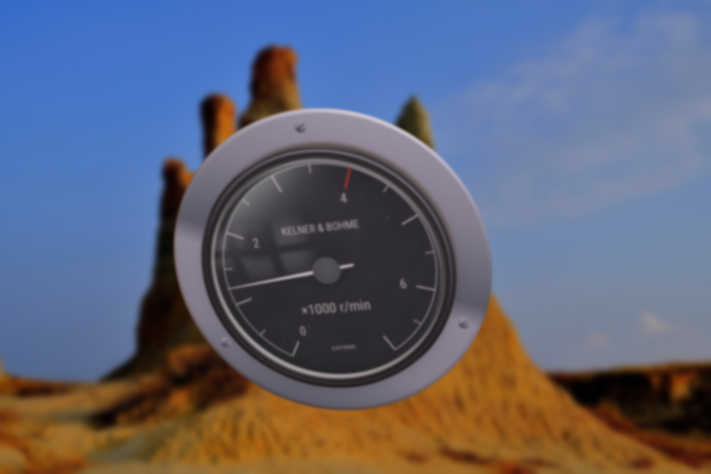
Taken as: 1250 rpm
